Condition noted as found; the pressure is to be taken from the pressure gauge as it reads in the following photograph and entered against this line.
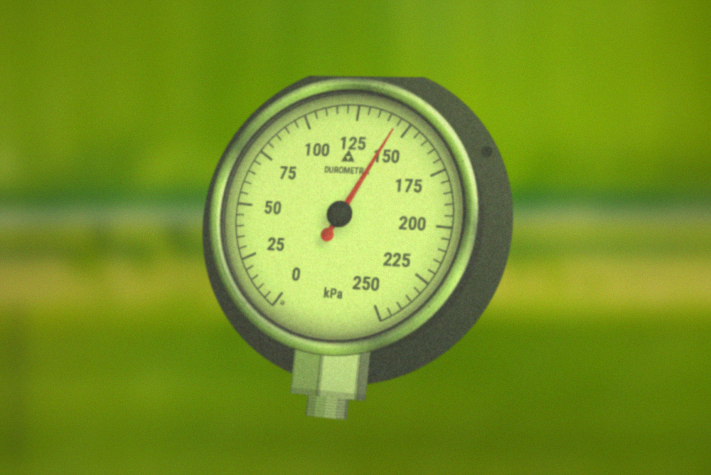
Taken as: 145 kPa
